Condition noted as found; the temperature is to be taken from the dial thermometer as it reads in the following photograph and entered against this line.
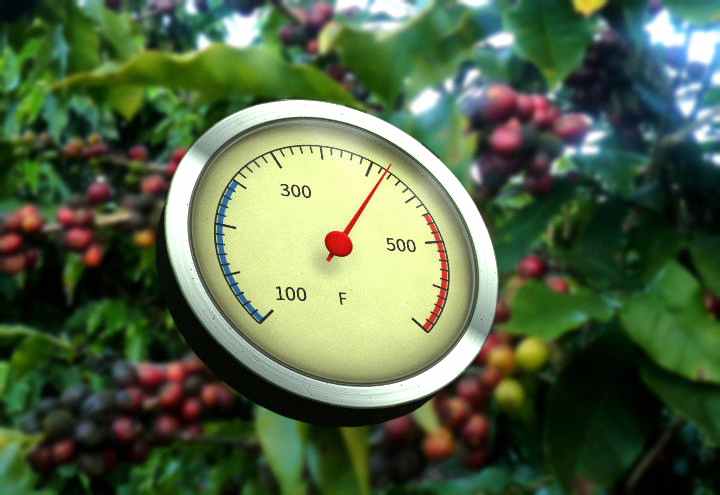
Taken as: 415 °F
